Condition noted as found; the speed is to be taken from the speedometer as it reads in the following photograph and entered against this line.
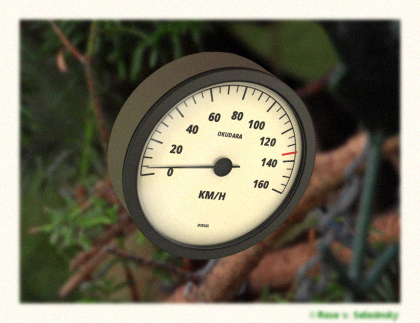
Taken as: 5 km/h
